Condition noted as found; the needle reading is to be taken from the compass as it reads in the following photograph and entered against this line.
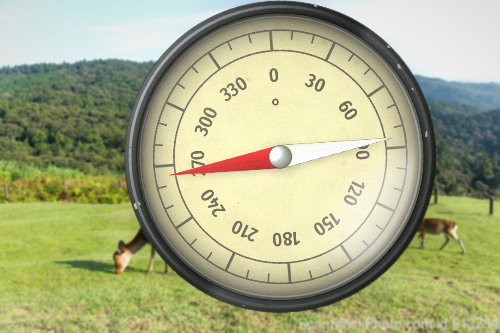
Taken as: 265 °
